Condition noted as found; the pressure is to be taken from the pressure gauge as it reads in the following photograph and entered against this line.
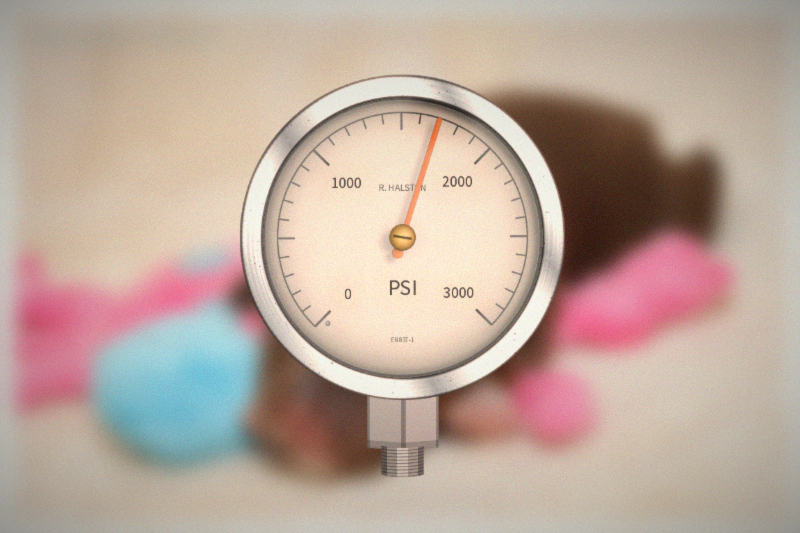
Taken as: 1700 psi
